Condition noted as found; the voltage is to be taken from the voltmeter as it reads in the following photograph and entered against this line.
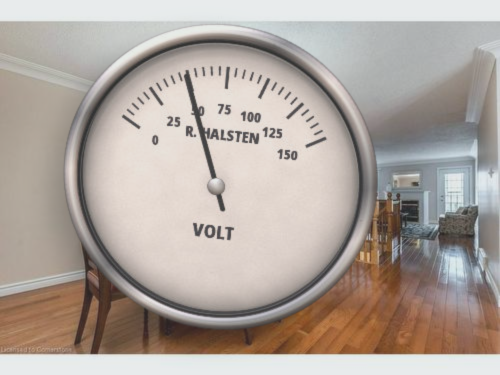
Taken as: 50 V
